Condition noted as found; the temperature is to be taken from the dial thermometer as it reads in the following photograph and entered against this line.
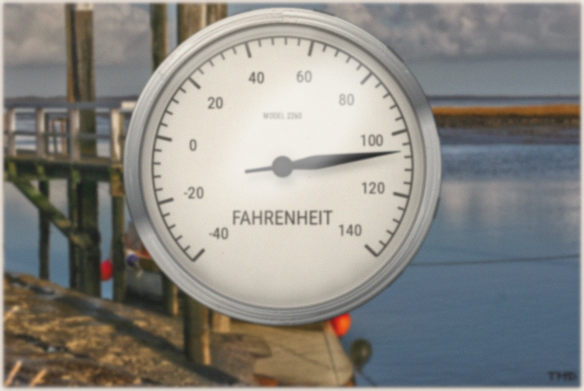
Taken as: 106 °F
